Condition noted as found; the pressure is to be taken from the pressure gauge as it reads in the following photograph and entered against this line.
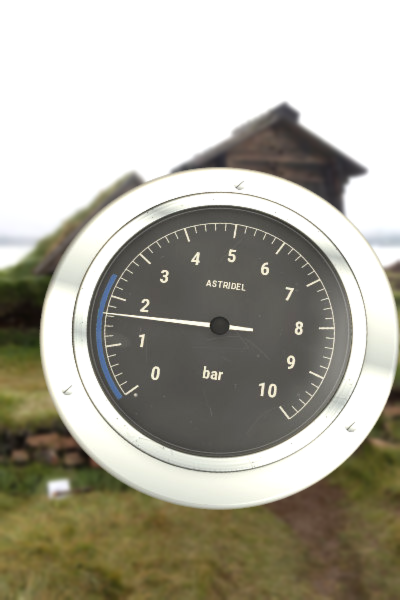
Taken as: 1.6 bar
